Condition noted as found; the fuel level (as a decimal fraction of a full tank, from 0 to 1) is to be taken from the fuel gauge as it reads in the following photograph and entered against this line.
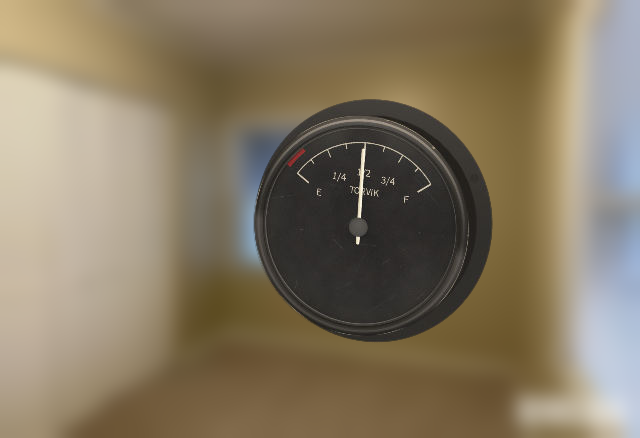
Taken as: 0.5
